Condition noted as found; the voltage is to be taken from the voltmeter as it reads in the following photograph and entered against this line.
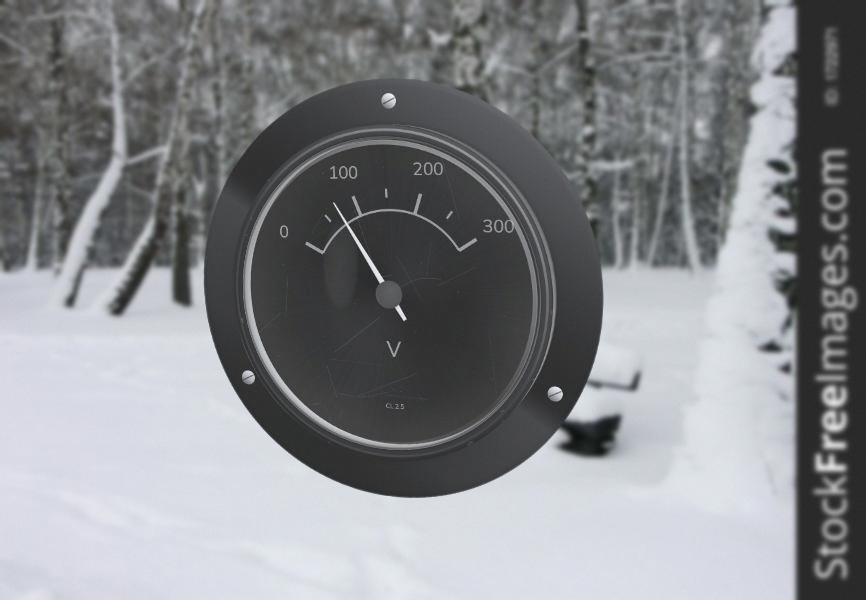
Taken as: 75 V
